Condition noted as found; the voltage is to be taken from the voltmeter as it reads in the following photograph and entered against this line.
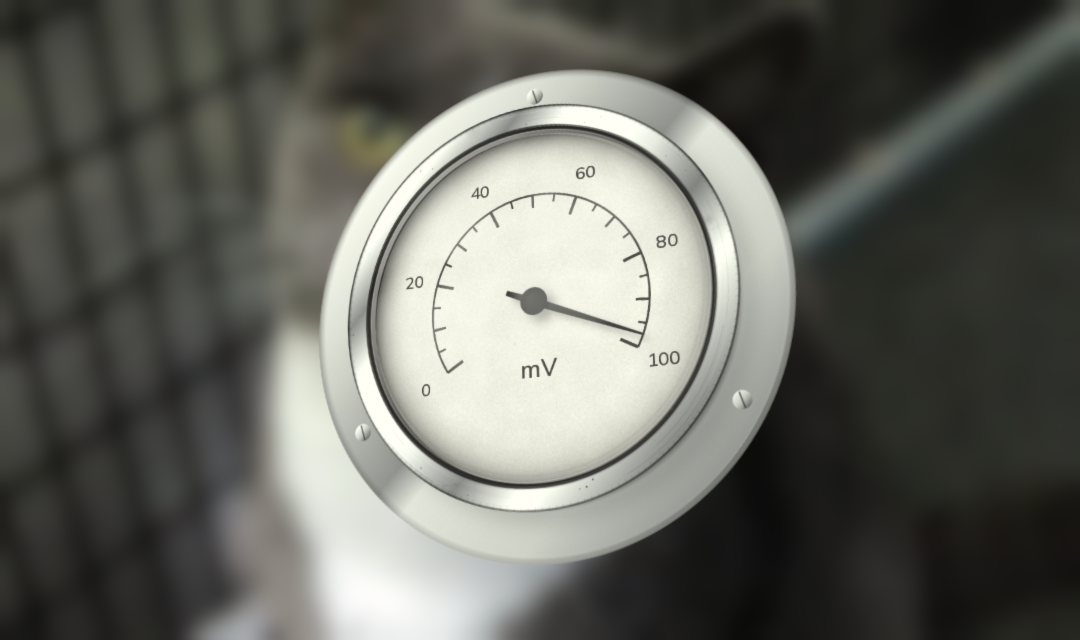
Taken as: 97.5 mV
